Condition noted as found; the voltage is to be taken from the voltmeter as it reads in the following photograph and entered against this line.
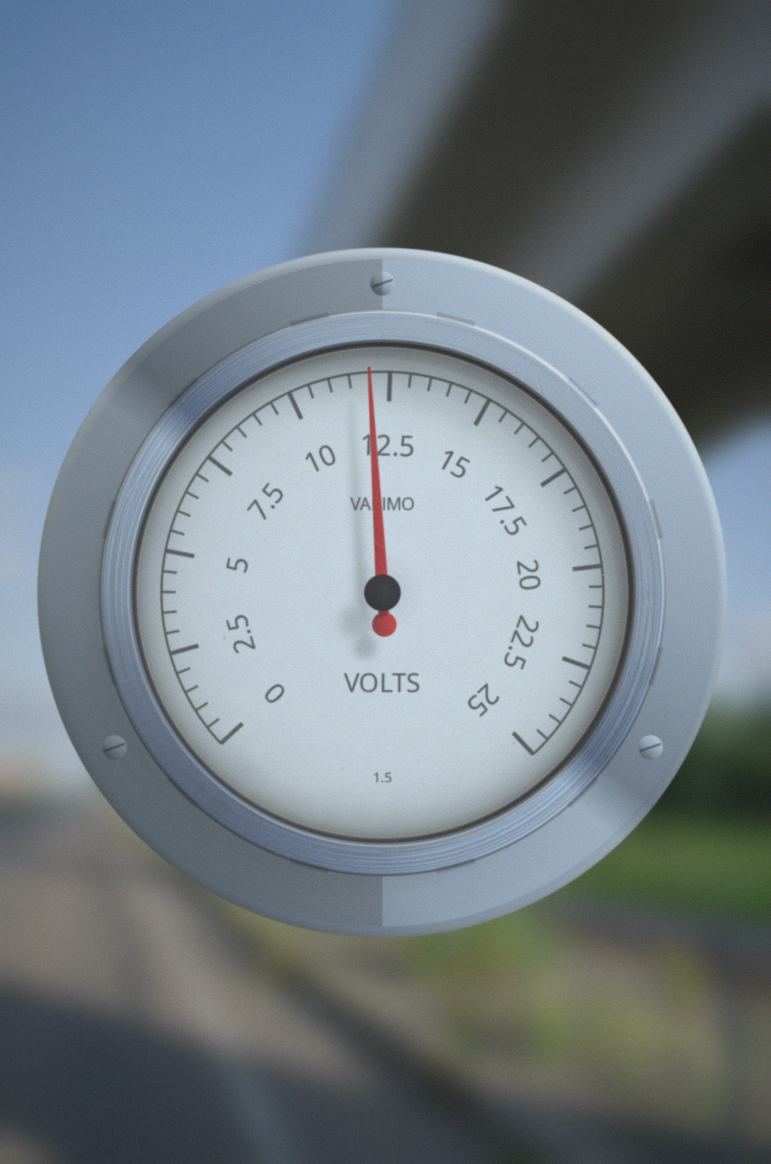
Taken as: 12 V
